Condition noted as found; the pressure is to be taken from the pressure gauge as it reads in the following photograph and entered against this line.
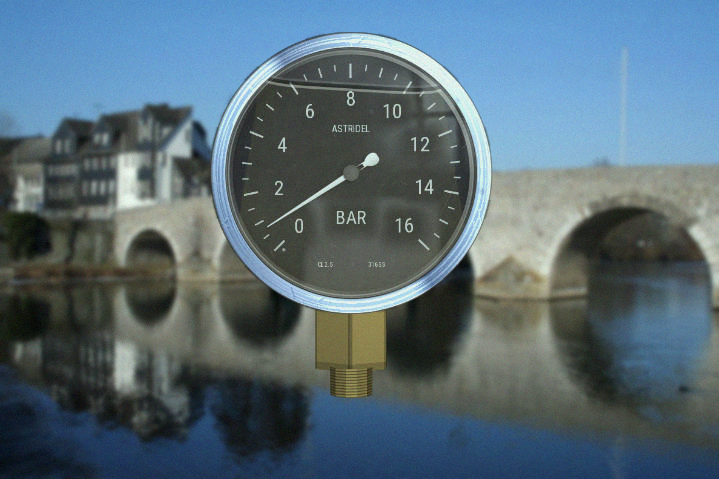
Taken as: 0.75 bar
